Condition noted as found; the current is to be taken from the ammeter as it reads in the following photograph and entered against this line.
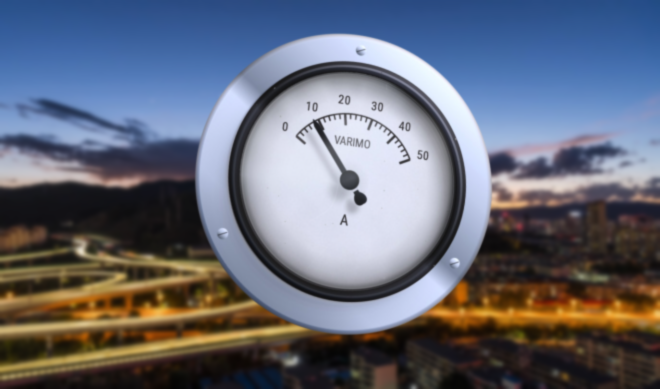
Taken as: 8 A
